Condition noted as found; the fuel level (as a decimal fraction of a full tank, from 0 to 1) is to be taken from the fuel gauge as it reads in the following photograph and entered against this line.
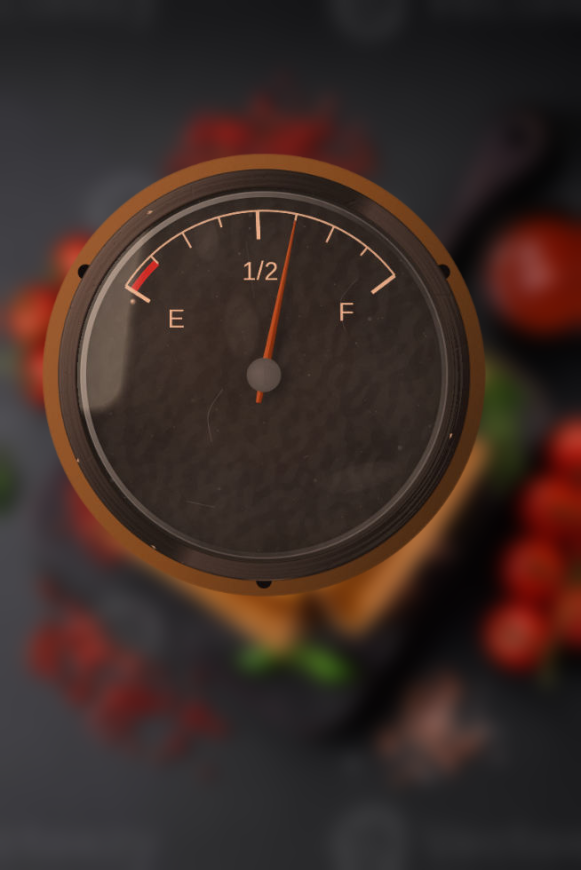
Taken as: 0.625
